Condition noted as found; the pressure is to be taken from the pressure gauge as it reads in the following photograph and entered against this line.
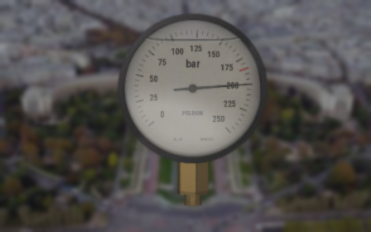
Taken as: 200 bar
